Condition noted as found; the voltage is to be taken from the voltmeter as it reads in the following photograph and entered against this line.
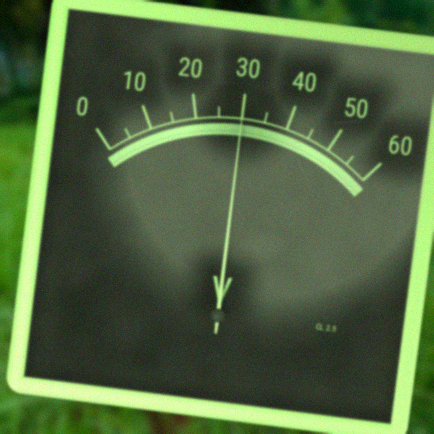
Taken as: 30 V
